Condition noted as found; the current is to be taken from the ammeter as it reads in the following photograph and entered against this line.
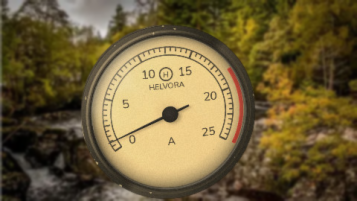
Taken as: 1 A
